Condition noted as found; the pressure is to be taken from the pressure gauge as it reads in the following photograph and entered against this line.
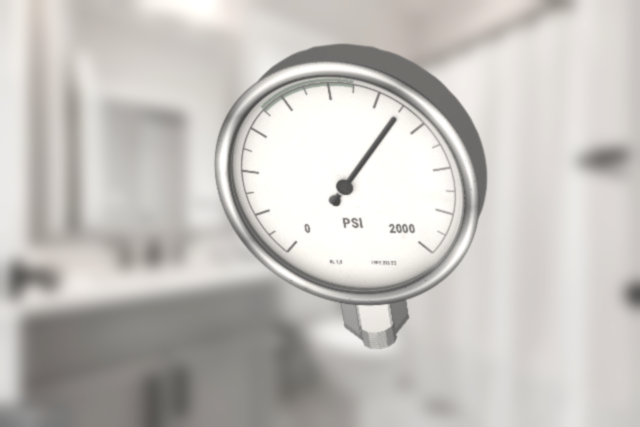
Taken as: 1300 psi
